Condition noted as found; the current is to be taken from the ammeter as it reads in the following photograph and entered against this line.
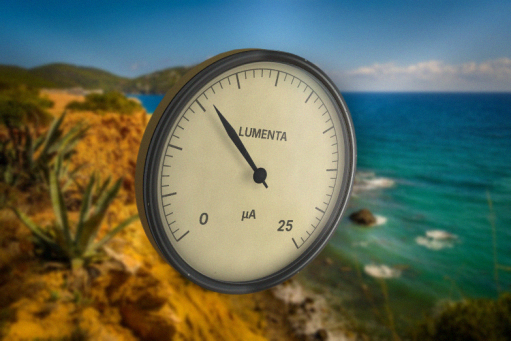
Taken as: 8 µA
